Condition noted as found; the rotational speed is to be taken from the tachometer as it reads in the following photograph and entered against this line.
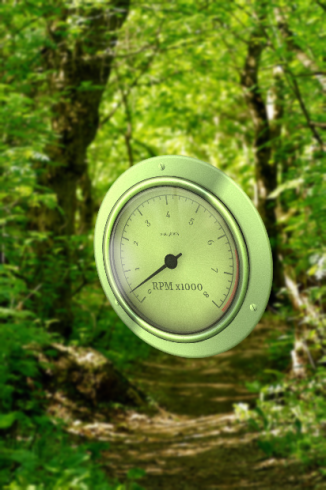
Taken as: 400 rpm
